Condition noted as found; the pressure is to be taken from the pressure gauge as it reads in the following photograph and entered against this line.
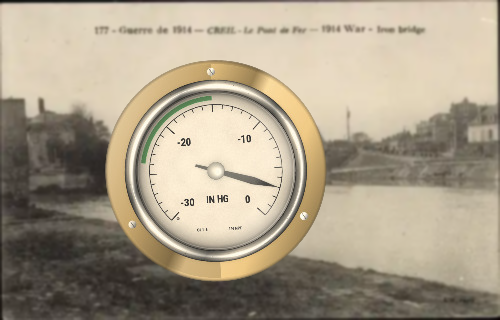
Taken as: -3 inHg
